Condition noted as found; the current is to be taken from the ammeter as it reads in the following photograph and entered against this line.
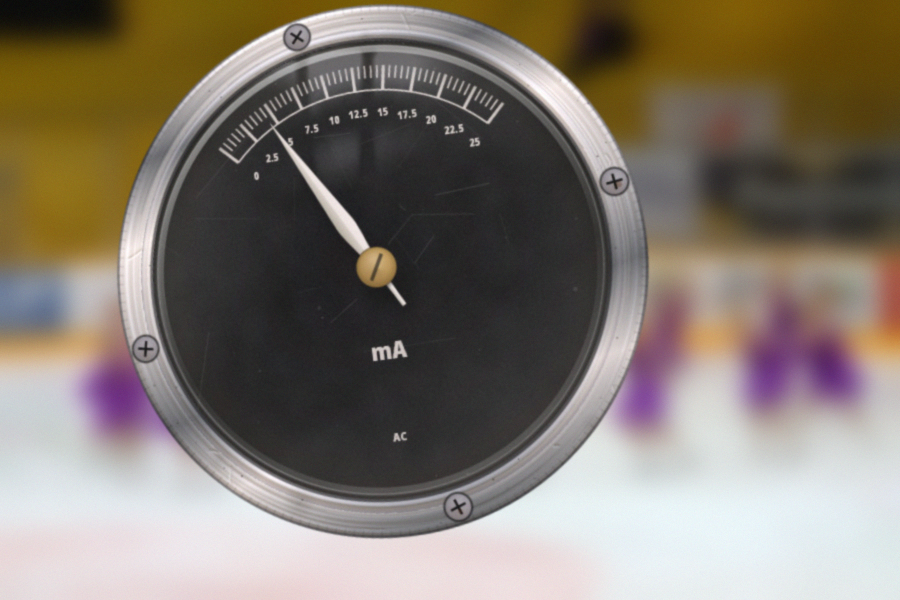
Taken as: 4.5 mA
